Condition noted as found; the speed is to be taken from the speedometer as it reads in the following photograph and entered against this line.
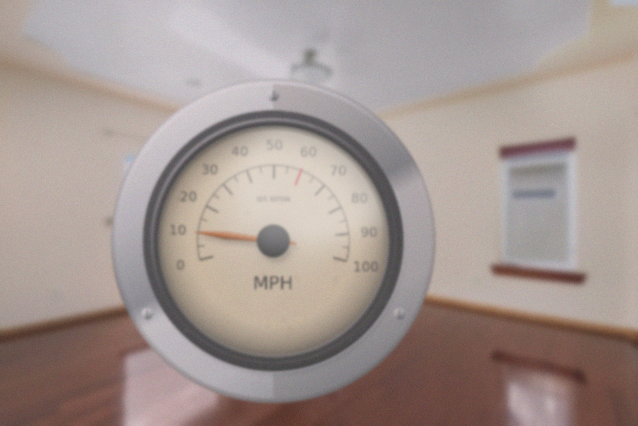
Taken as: 10 mph
